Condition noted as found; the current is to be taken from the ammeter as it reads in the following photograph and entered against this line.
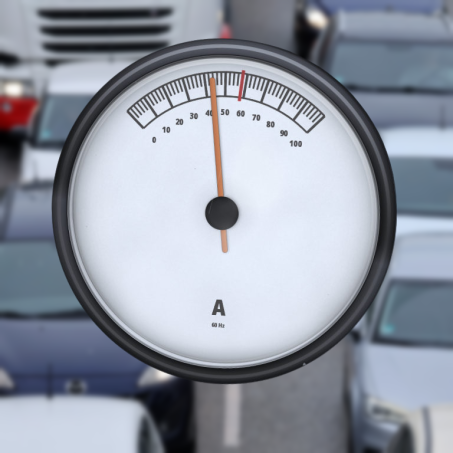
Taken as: 44 A
